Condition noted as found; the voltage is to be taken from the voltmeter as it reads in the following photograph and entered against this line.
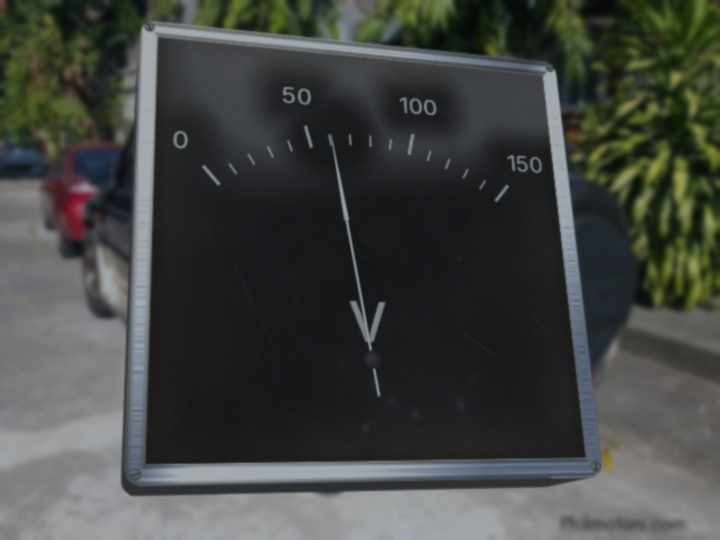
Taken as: 60 V
